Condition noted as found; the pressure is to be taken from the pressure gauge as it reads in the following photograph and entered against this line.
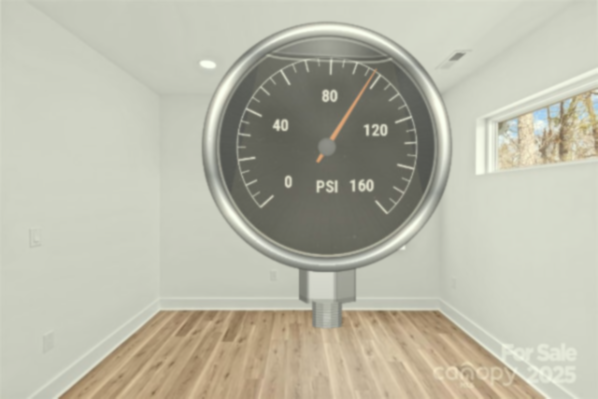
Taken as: 97.5 psi
